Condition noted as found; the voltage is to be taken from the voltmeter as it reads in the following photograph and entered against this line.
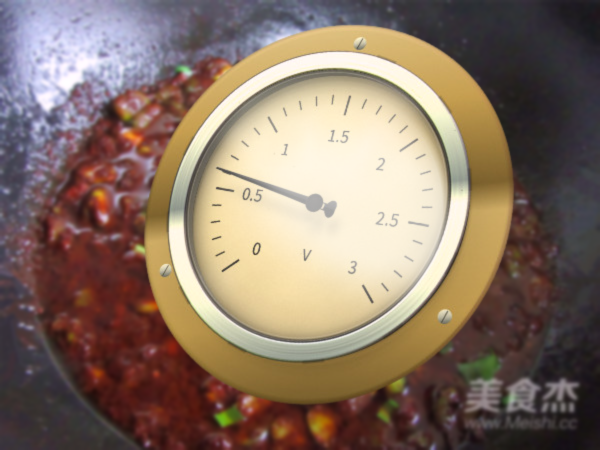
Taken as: 0.6 V
